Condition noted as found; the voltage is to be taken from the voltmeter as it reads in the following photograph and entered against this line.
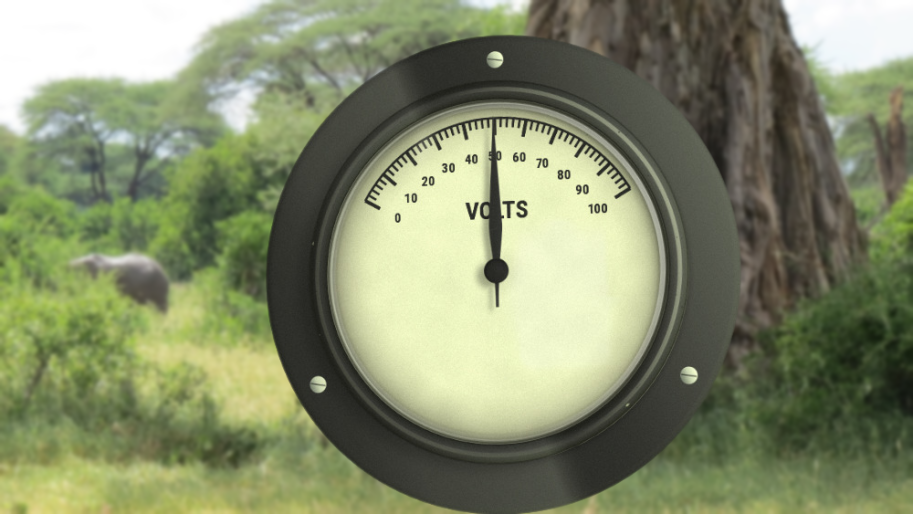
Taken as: 50 V
